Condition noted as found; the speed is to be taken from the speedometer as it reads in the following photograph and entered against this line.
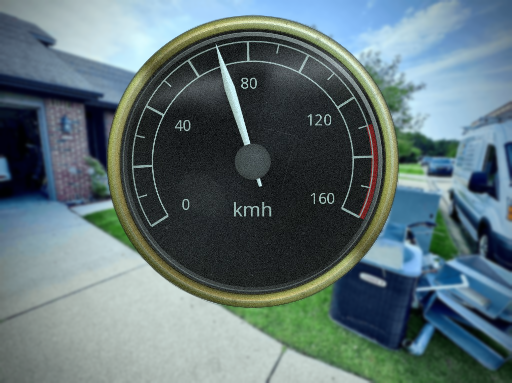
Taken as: 70 km/h
